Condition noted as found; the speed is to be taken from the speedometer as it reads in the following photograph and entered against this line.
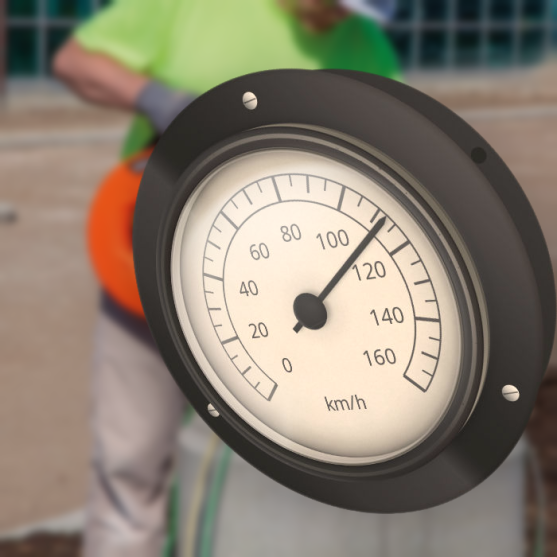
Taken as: 112.5 km/h
